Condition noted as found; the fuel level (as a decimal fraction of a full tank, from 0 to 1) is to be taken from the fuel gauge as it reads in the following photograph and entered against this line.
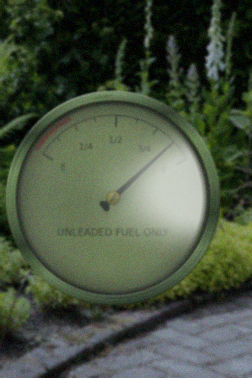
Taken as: 0.875
